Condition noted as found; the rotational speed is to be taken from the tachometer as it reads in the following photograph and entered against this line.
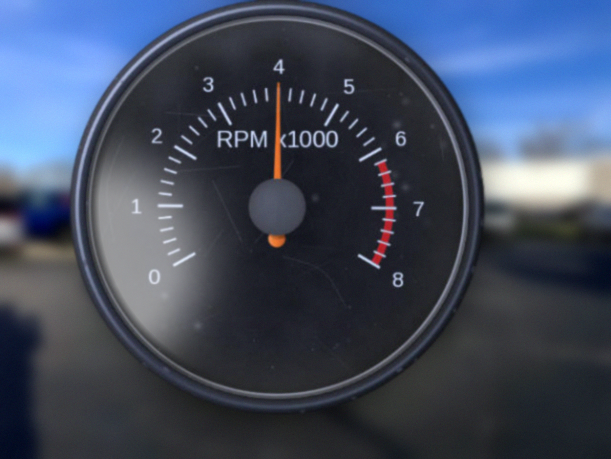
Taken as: 4000 rpm
